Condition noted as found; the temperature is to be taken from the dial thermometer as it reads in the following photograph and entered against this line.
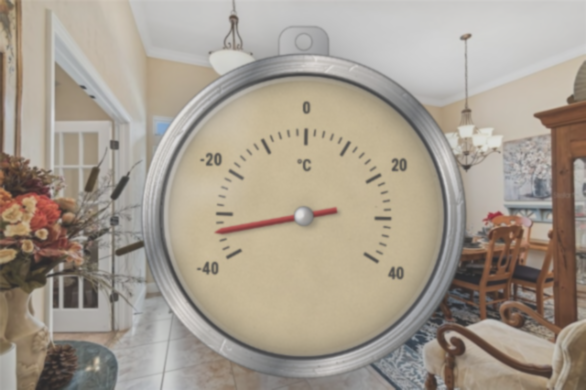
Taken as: -34 °C
